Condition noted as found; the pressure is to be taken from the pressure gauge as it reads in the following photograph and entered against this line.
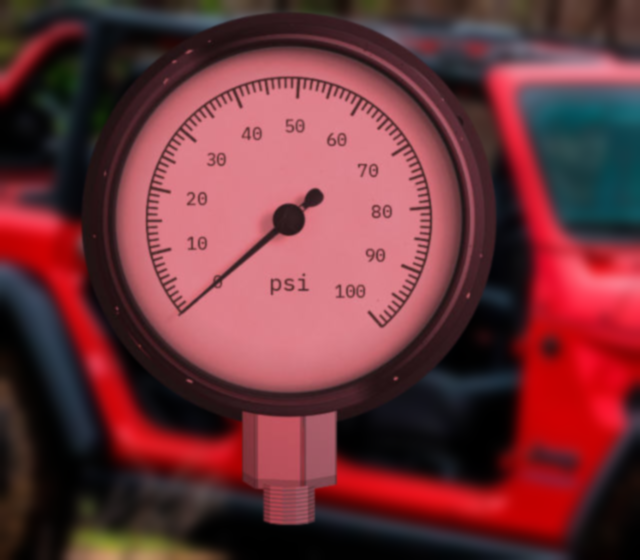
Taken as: 0 psi
